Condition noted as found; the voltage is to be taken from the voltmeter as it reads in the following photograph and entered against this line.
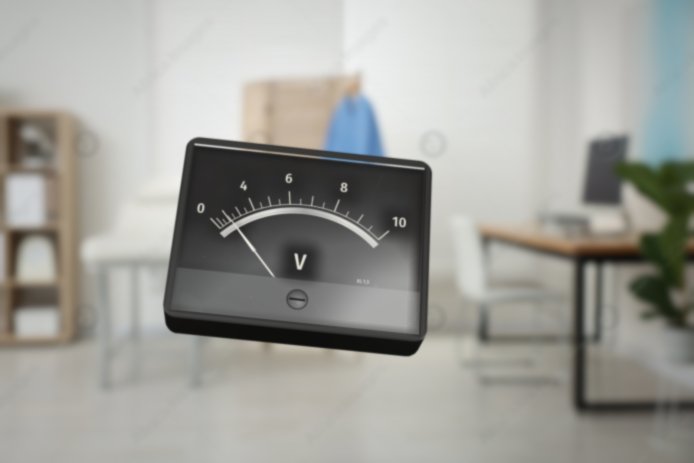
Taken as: 2 V
